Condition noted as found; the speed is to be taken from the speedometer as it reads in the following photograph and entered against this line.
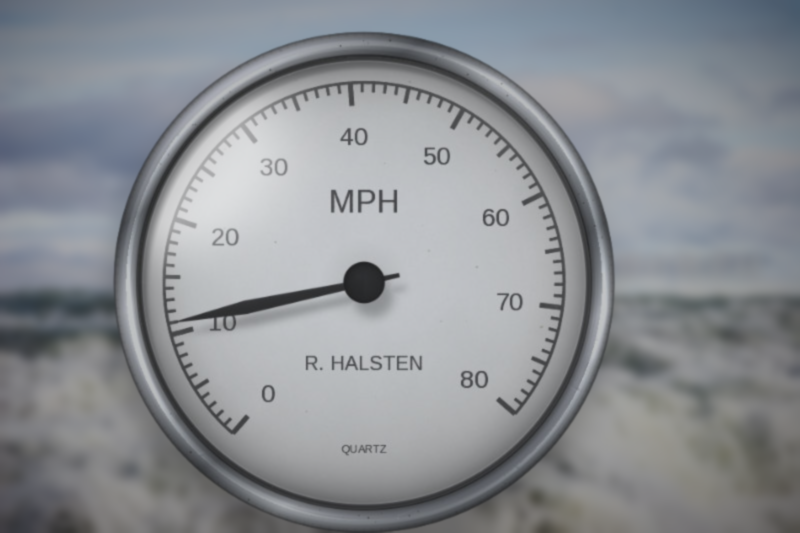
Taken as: 11 mph
